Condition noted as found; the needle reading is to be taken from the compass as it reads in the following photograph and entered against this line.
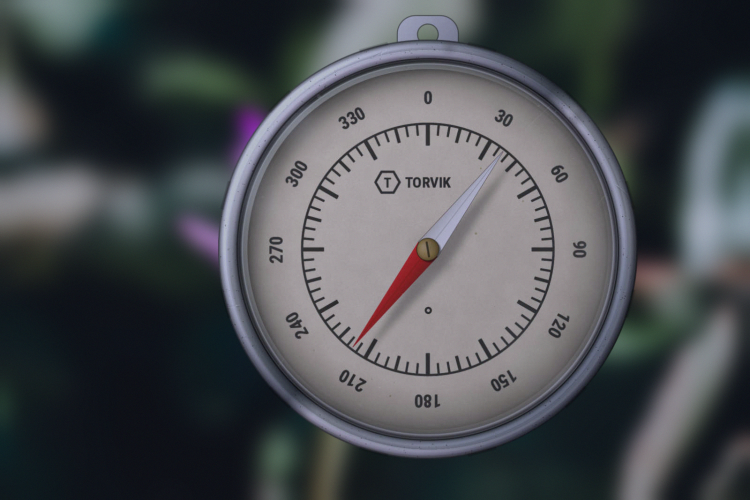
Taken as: 217.5 °
